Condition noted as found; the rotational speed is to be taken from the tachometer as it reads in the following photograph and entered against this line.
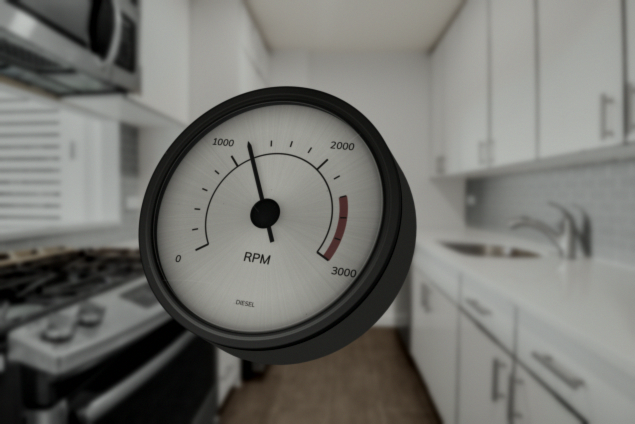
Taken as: 1200 rpm
